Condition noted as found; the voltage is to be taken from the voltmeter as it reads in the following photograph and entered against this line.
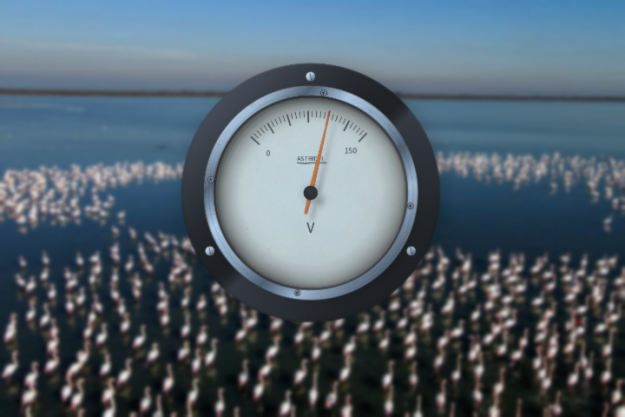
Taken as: 100 V
